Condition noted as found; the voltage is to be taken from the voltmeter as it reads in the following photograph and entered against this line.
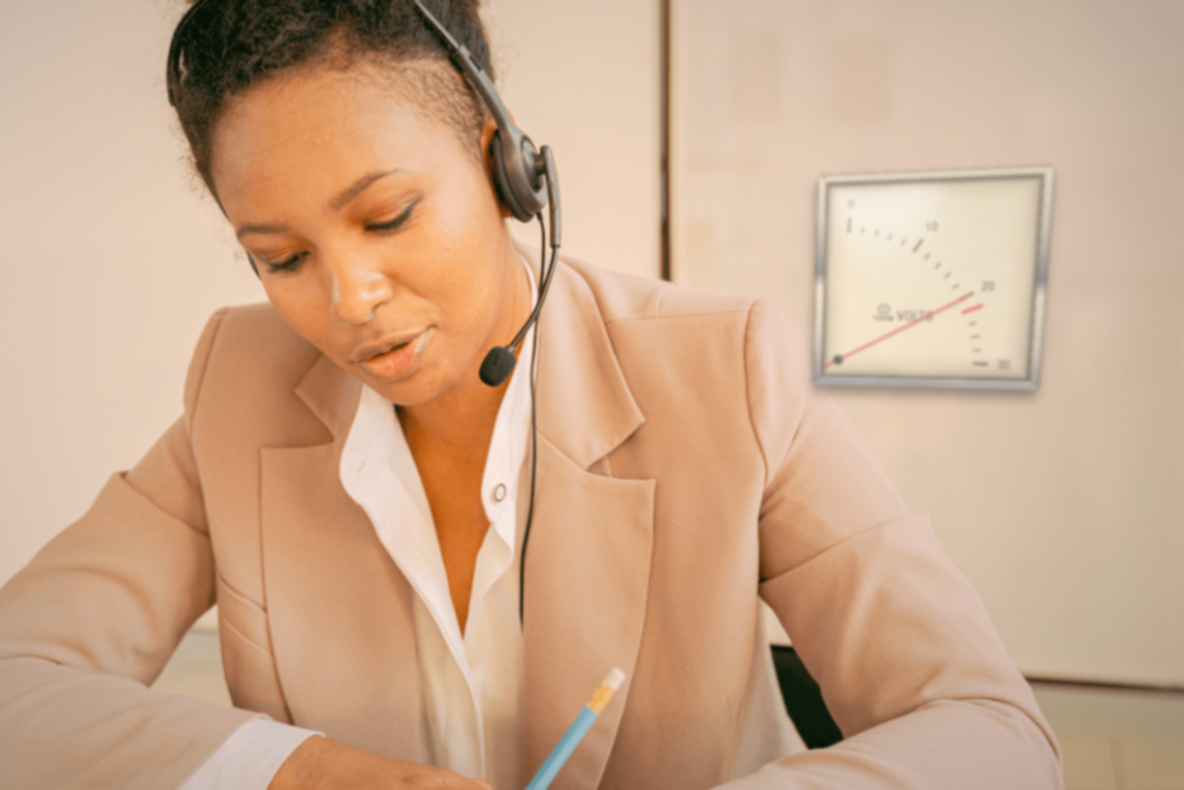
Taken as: 20 V
